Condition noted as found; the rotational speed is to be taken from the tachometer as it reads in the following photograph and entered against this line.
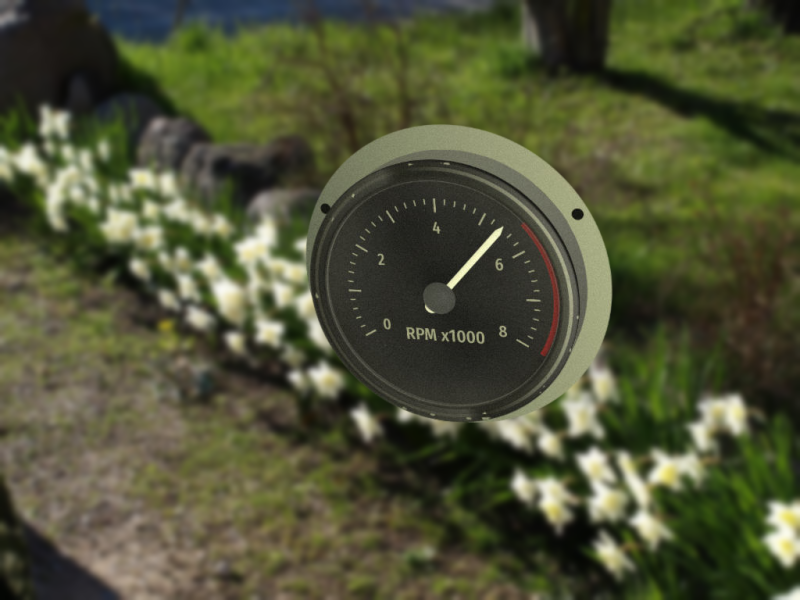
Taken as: 5400 rpm
